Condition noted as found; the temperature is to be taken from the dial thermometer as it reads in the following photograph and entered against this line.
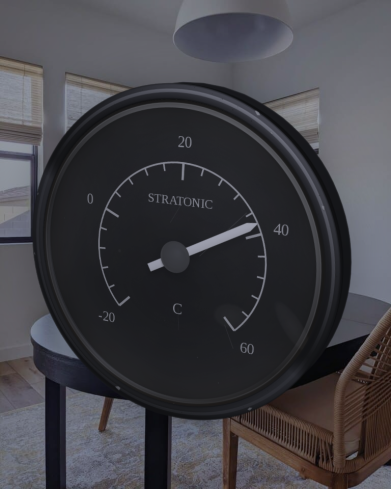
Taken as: 38 °C
